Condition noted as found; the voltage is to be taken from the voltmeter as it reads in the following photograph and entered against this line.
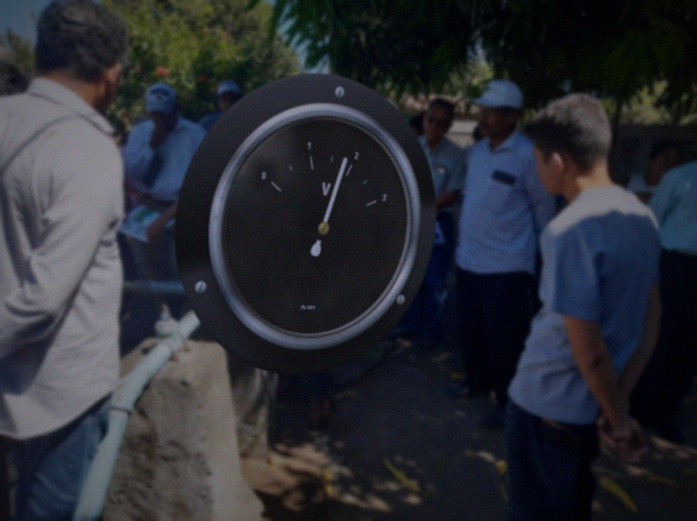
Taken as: 1.75 V
